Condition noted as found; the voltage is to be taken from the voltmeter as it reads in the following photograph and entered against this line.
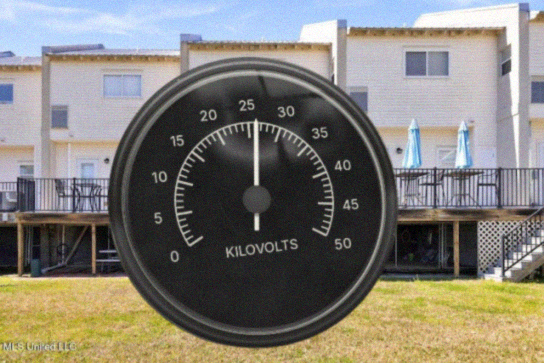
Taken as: 26 kV
